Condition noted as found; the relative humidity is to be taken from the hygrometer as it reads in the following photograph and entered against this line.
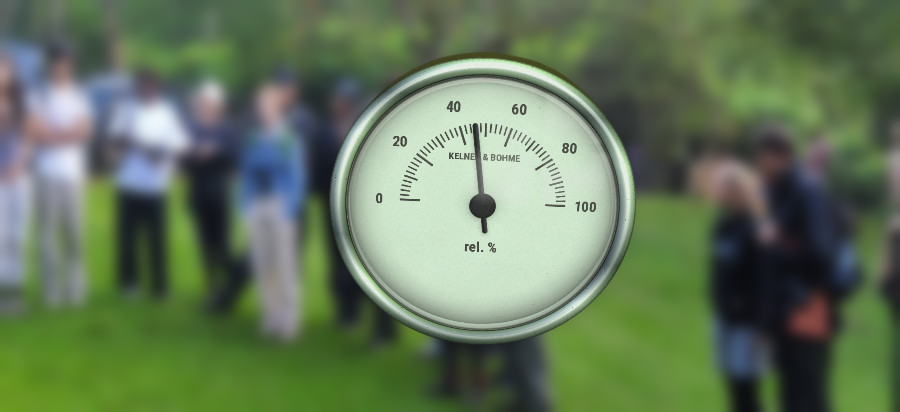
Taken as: 46 %
